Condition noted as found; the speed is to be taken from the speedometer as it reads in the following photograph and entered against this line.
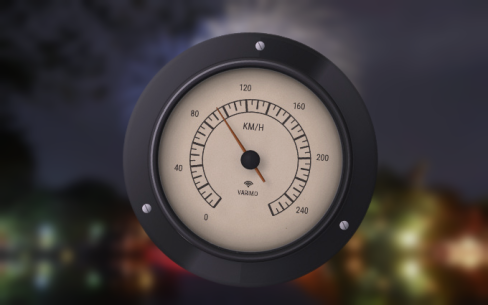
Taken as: 95 km/h
